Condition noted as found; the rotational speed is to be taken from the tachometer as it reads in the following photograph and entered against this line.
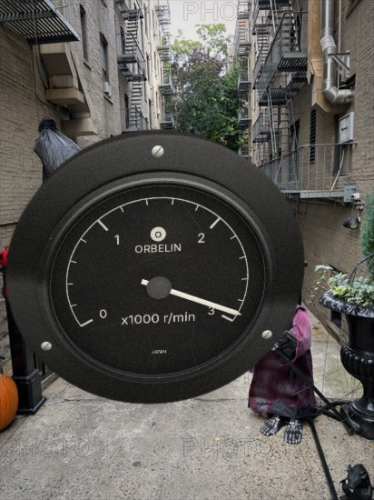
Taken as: 2900 rpm
